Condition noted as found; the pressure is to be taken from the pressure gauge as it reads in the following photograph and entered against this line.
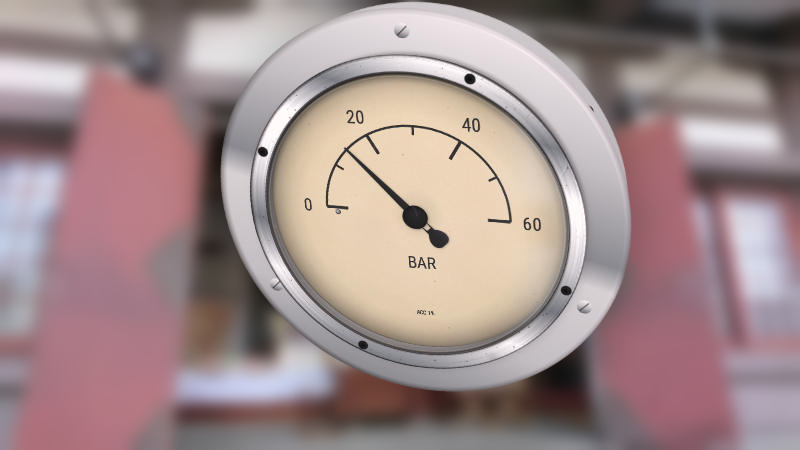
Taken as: 15 bar
